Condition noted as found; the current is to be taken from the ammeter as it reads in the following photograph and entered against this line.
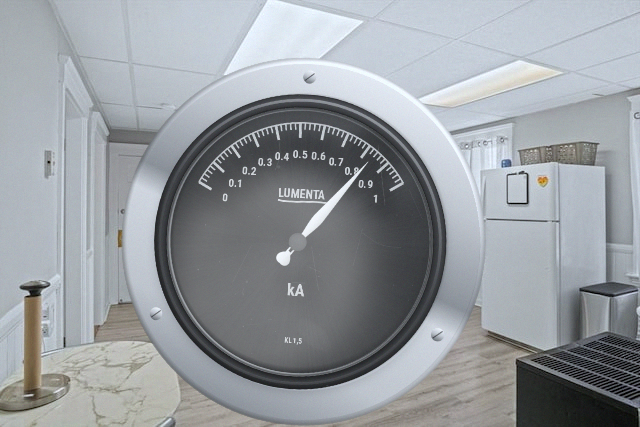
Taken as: 0.84 kA
